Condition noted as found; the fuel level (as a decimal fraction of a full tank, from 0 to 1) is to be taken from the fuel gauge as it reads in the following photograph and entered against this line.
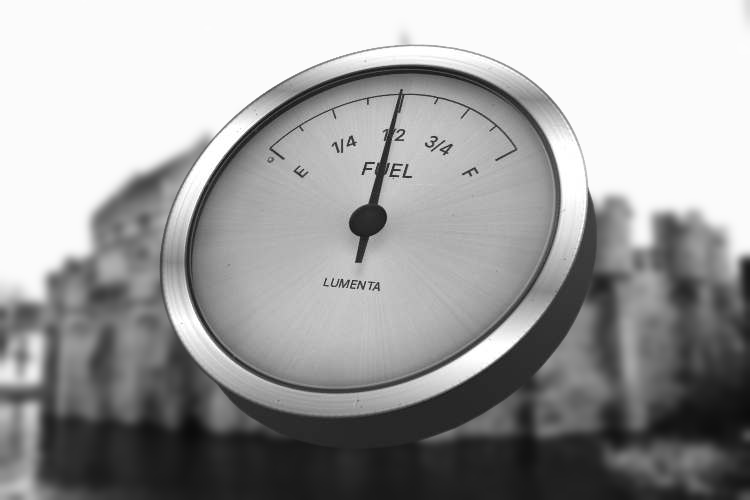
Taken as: 0.5
